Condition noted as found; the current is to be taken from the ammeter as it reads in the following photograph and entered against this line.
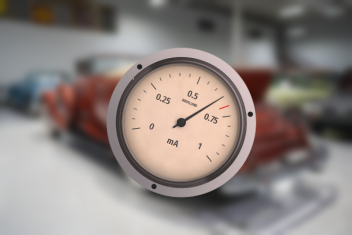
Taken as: 0.65 mA
